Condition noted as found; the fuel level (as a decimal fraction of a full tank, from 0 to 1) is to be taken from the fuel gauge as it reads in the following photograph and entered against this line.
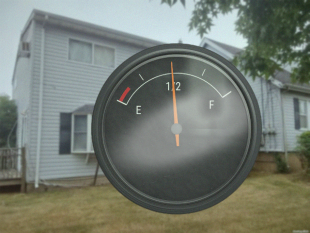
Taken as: 0.5
